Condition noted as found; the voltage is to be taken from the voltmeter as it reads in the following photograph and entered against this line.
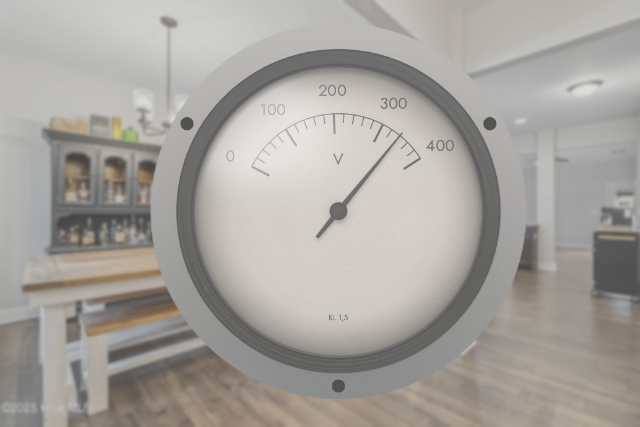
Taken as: 340 V
